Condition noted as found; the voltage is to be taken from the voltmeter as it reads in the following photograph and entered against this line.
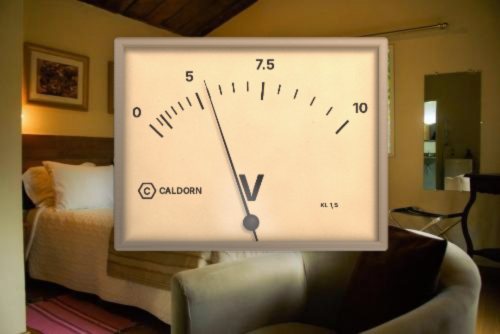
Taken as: 5.5 V
